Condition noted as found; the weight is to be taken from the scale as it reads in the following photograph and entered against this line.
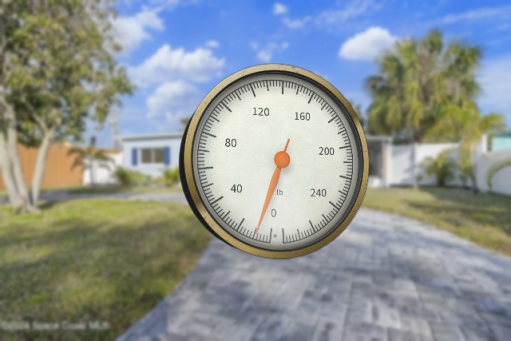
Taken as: 10 lb
